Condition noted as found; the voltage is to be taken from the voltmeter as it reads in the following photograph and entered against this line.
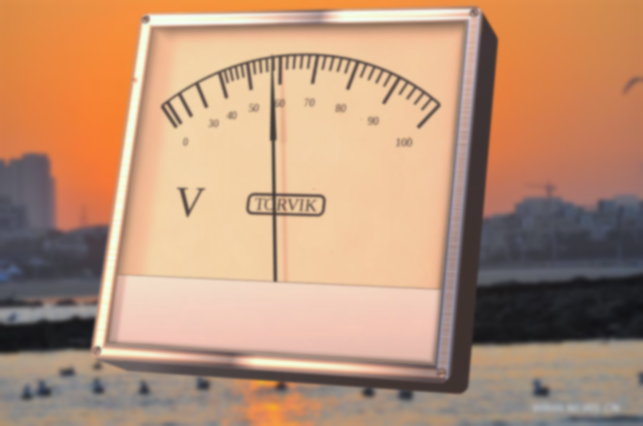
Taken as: 58 V
